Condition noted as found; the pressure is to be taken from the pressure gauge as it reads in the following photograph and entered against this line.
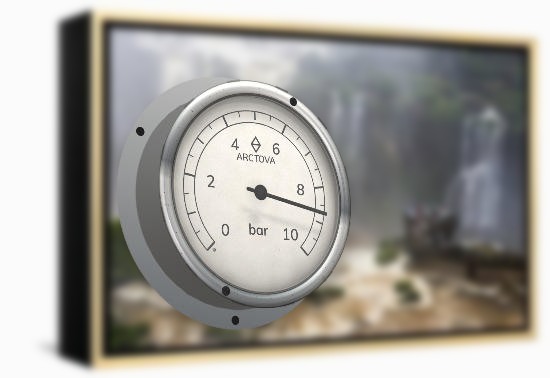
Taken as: 8.75 bar
